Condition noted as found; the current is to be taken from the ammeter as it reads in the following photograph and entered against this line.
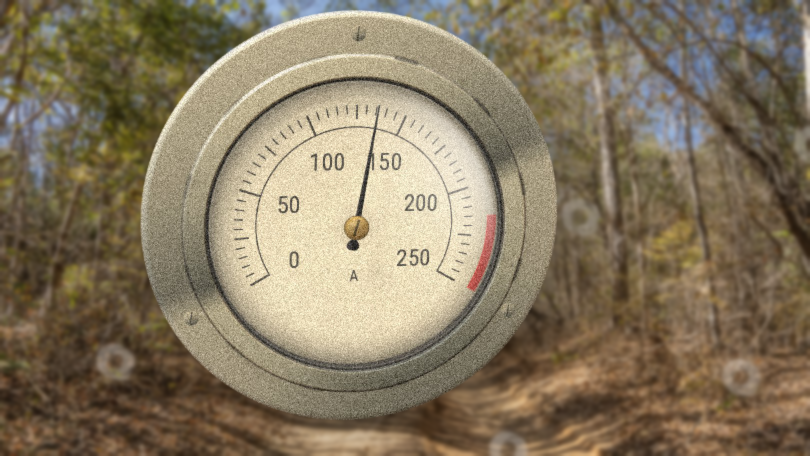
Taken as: 135 A
